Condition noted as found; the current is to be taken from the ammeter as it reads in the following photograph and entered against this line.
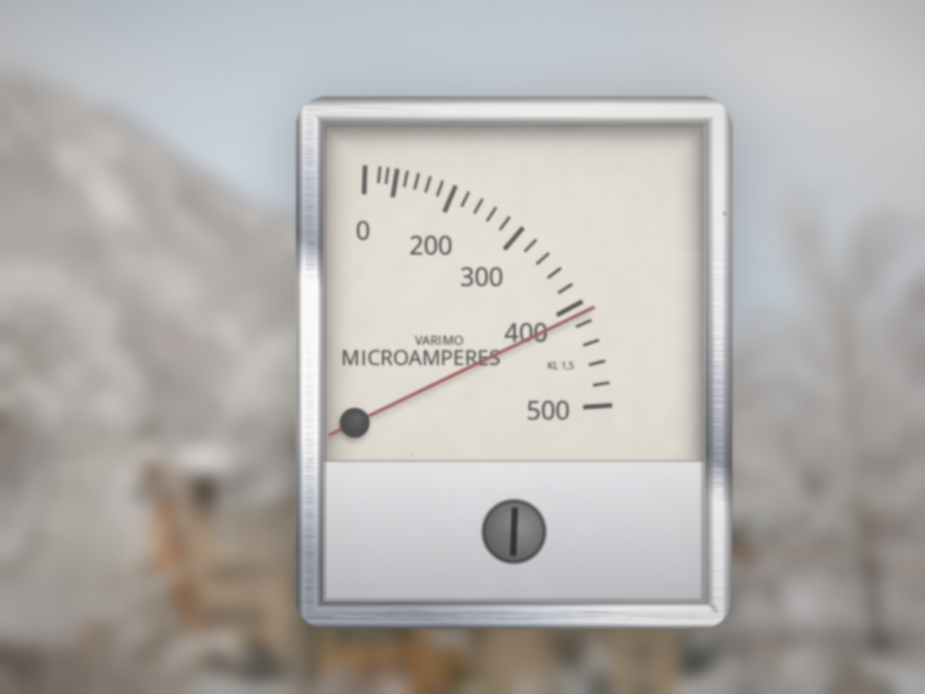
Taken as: 410 µA
